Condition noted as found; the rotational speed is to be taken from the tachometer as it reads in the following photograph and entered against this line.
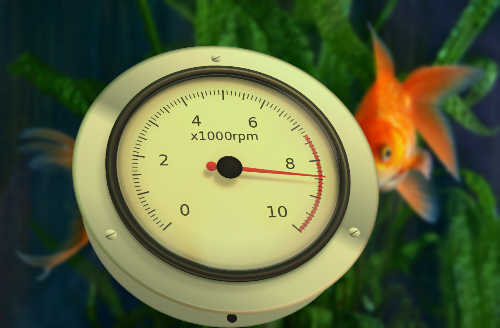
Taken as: 8500 rpm
